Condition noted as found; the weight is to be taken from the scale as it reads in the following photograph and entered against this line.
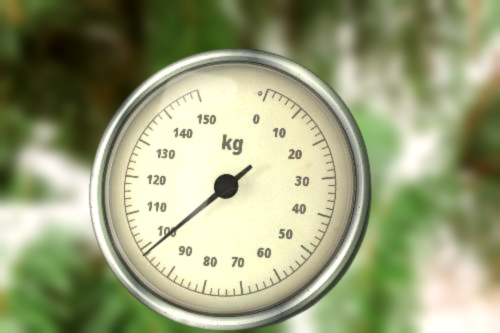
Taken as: 98 kg
